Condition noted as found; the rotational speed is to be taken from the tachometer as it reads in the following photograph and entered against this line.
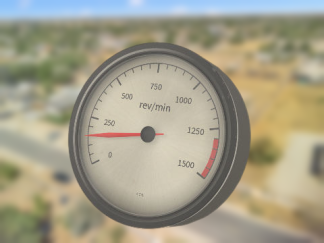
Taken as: 150 rpm
